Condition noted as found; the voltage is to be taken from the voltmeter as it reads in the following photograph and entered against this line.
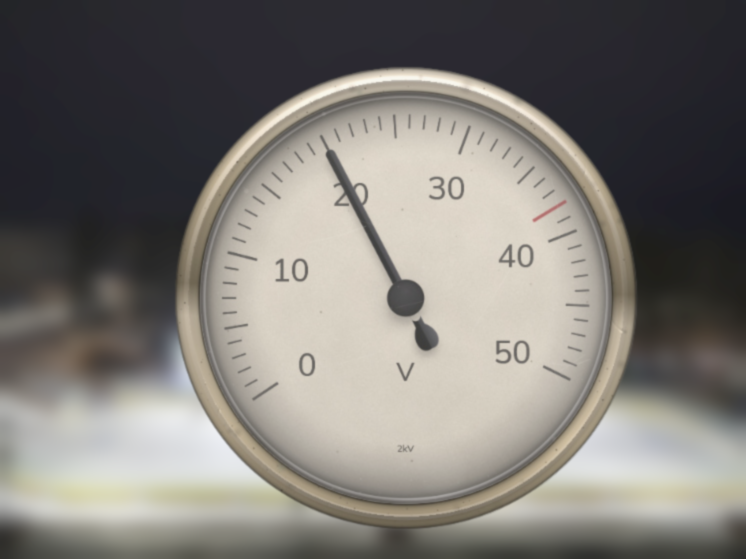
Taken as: 20 V
